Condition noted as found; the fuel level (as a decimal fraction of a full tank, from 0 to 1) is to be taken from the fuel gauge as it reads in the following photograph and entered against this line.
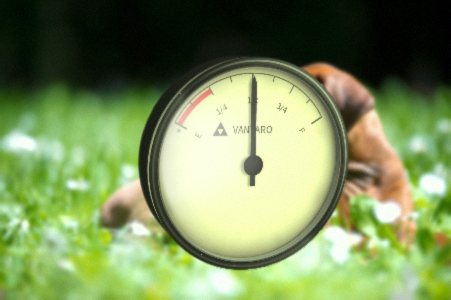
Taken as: 0.5
